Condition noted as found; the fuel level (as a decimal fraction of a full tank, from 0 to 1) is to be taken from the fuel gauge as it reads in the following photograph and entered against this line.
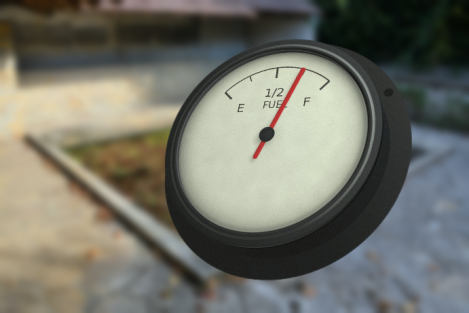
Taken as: 0.75
